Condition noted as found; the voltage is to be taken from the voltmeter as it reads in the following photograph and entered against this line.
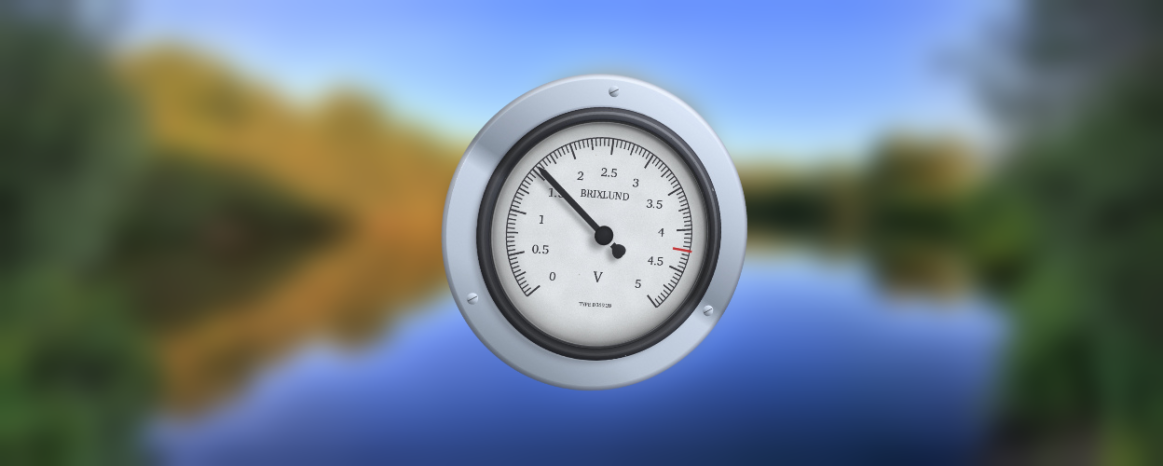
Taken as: 1.55 V
